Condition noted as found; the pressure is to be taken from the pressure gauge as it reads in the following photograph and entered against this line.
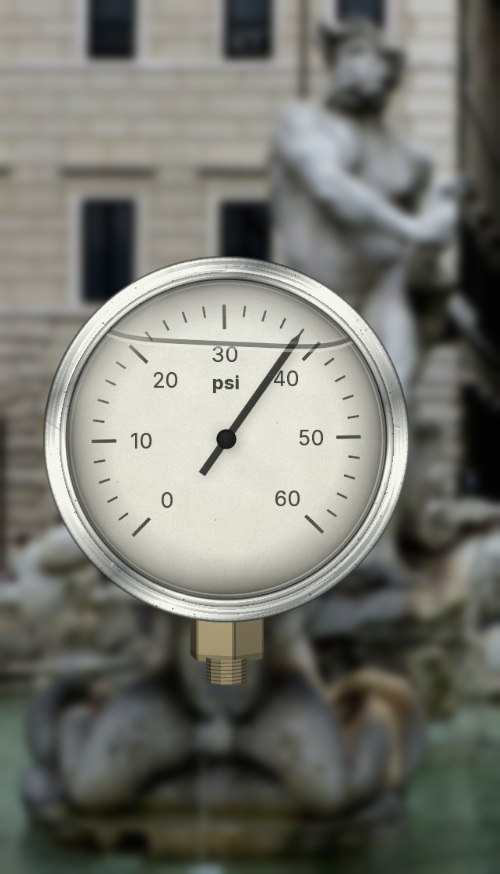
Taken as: 38 psi
